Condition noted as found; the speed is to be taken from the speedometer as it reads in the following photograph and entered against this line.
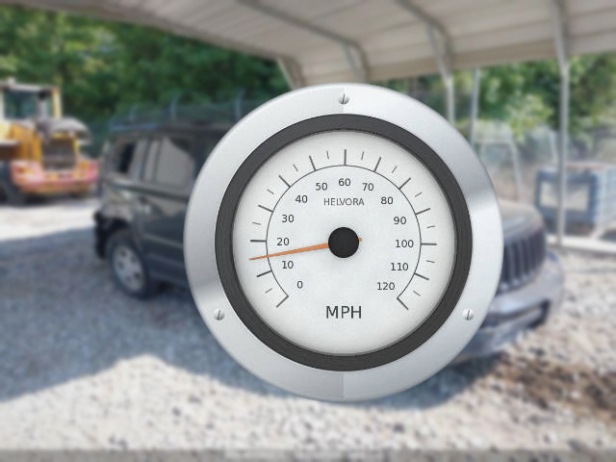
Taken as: 15 mph
